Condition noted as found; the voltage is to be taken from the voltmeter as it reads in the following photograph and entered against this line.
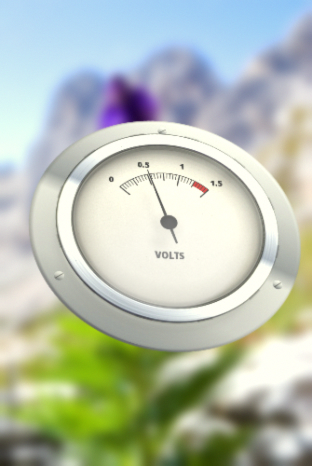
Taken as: 0.5 V
